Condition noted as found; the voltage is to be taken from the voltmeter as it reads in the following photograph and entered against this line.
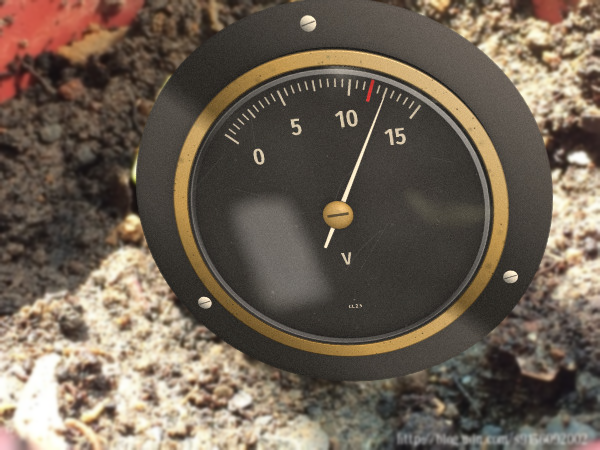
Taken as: 12.5 V
